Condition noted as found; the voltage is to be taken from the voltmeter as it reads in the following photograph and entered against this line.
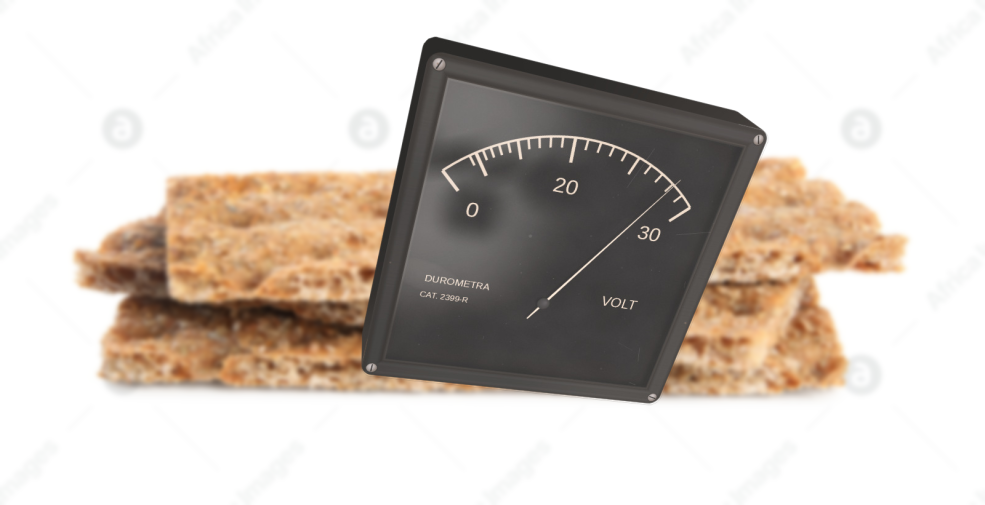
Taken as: 28 V
